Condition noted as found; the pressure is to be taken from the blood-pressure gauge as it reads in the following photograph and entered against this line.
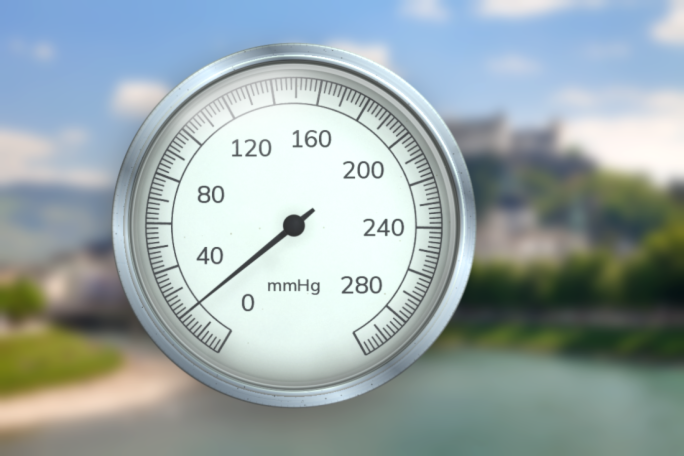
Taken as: 20 mmHg
